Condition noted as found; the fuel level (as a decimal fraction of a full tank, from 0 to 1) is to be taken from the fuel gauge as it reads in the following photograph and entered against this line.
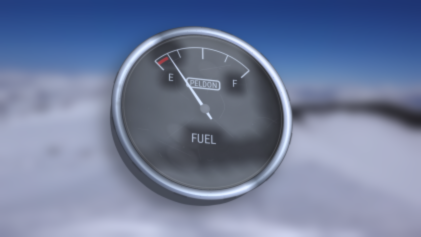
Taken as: 0.125
